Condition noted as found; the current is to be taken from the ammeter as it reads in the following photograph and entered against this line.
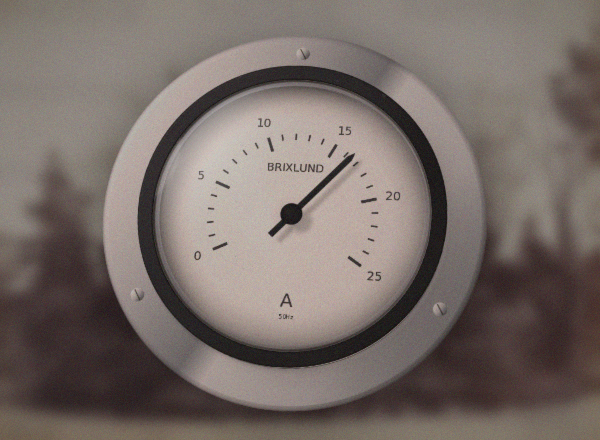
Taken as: 16.5 A
